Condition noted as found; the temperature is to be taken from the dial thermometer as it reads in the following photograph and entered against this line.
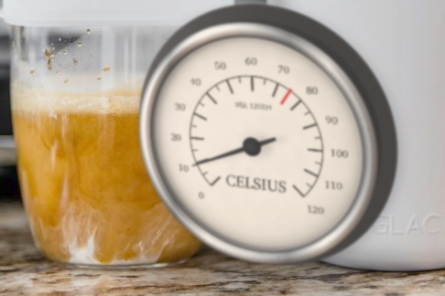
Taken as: 10 °C
